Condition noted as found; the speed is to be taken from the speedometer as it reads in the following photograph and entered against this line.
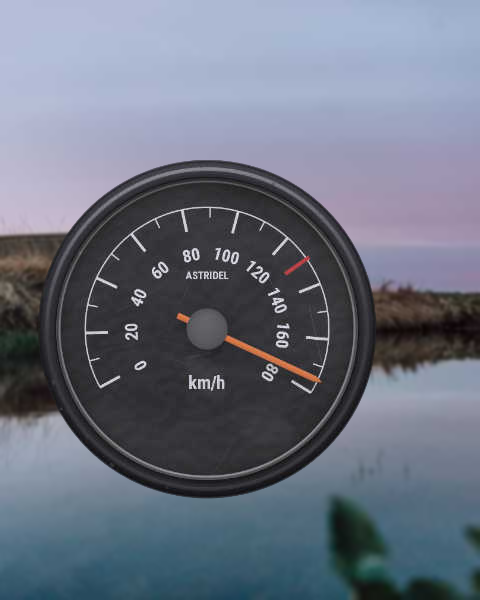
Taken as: 175 km/h
